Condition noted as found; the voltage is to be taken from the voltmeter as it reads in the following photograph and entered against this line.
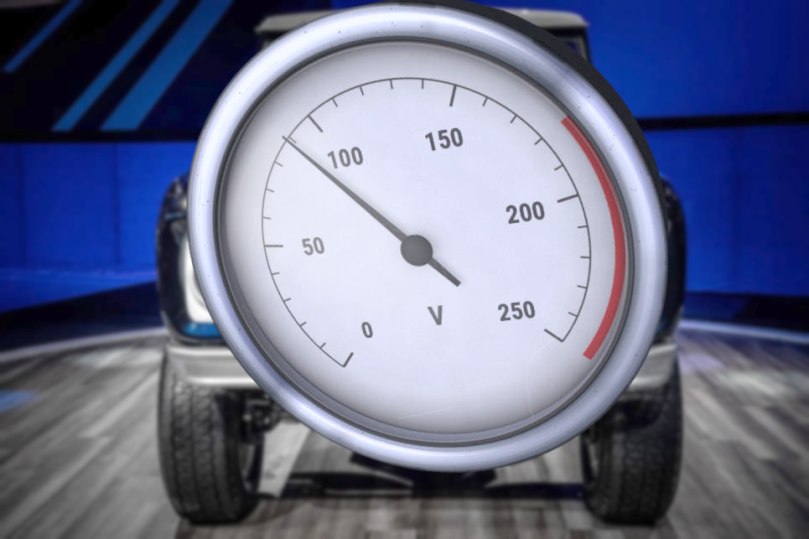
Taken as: 90 V
